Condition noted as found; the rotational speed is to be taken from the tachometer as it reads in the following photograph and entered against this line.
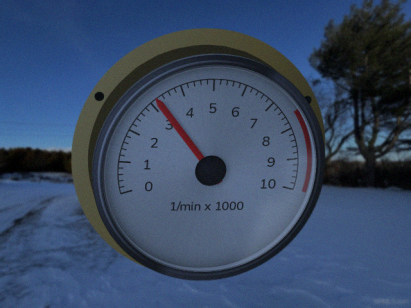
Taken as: 3200 rpm
